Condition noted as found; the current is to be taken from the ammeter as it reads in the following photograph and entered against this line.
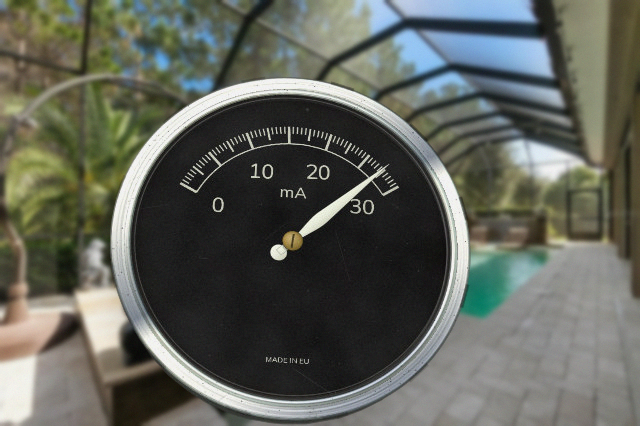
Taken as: 27.5 mA
